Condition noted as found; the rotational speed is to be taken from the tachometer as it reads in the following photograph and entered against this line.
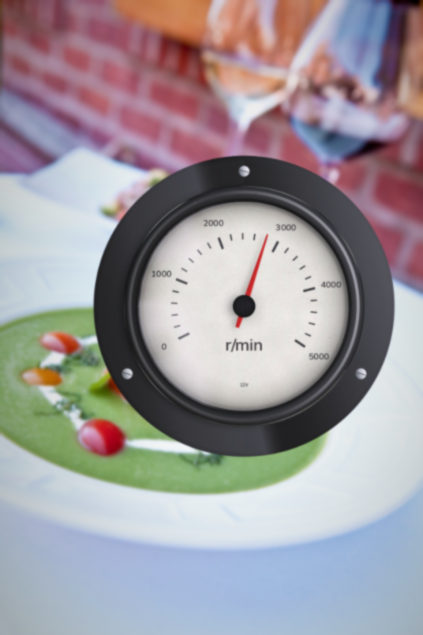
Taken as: 2800 rpm
